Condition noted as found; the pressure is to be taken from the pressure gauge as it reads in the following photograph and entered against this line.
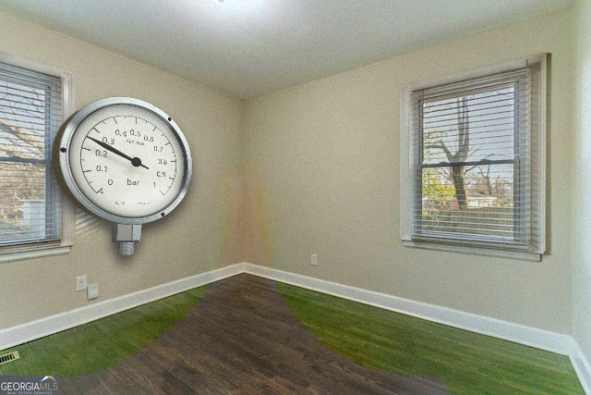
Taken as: 0.25 bar
